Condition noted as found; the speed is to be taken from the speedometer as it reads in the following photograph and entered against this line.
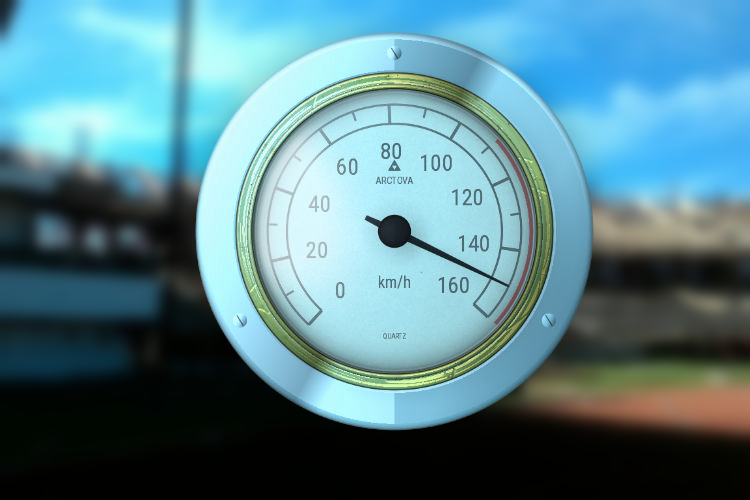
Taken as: 150 km/h
